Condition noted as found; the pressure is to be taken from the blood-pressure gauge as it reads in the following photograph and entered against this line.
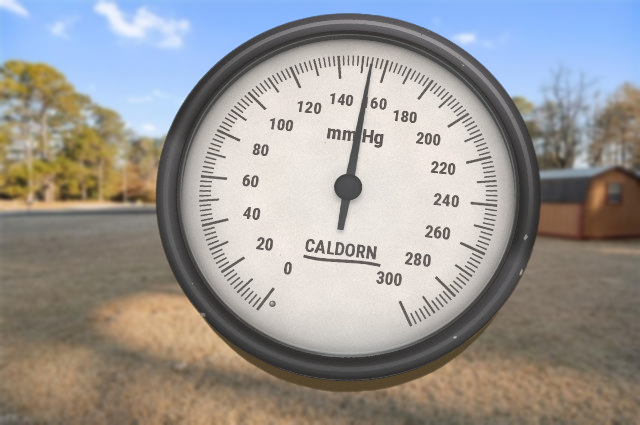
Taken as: 154 mmHg
